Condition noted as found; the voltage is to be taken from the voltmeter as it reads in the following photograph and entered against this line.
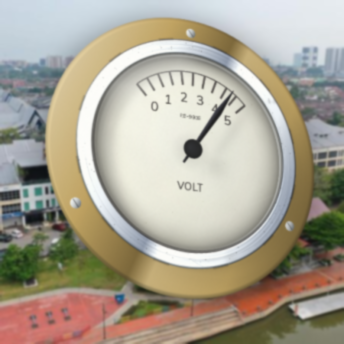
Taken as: 4.25 V
